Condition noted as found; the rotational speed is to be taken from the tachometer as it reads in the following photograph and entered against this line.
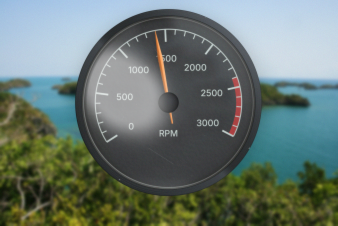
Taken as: 1400 rpm
